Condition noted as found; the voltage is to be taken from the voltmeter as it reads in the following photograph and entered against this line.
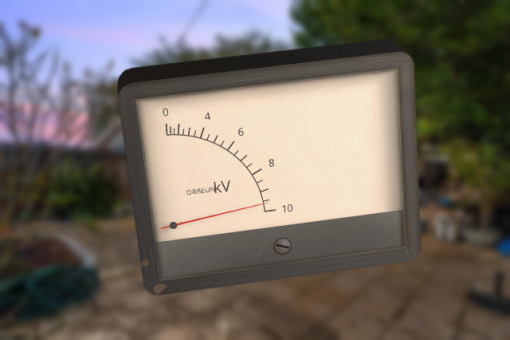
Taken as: 9.5 kV
